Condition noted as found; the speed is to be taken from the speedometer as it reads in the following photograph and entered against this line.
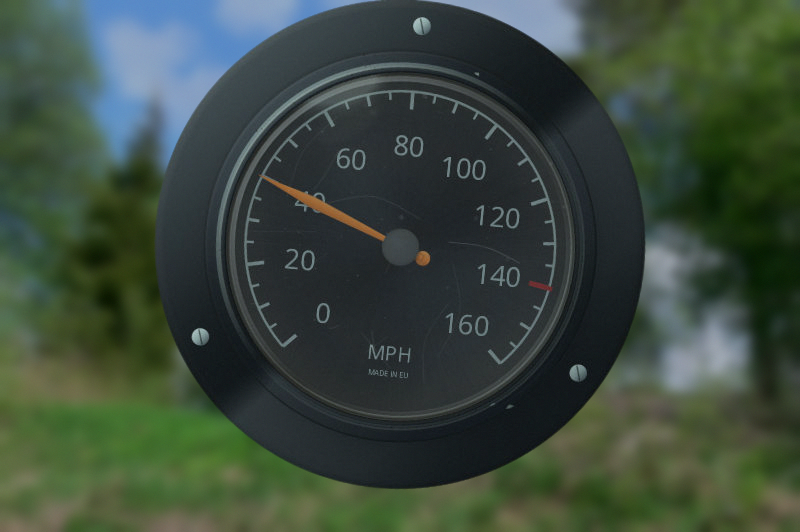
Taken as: 40 mph
